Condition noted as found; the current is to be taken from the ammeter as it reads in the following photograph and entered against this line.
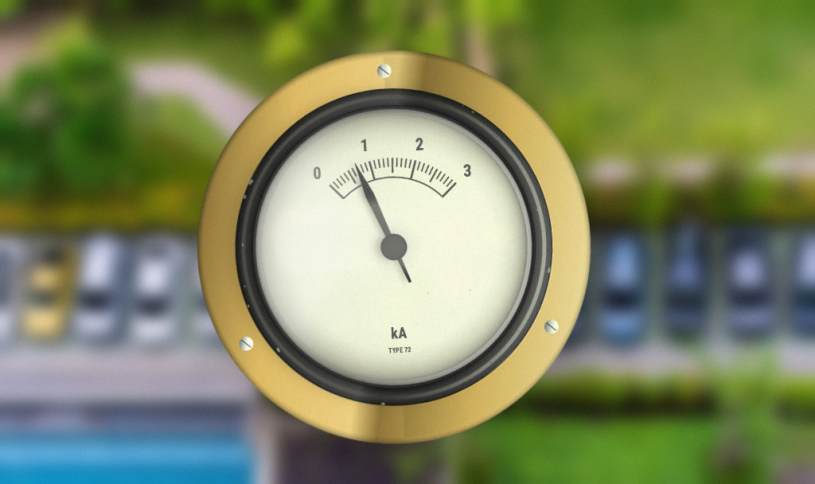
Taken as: 0.7 kA
